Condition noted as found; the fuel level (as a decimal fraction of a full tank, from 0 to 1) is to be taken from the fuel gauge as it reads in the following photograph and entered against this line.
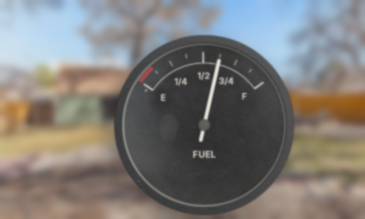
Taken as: 0.625
